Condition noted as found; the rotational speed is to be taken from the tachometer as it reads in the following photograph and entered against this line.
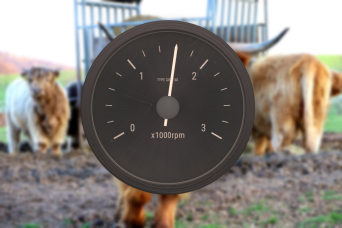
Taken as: 1600 rpm
